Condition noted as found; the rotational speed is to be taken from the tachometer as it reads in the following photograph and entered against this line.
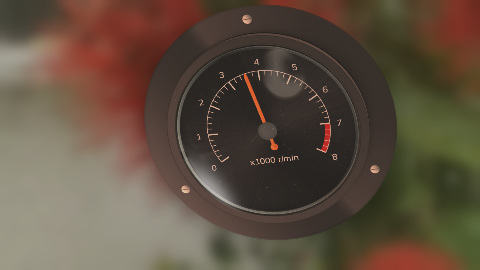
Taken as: 3600 rpm
